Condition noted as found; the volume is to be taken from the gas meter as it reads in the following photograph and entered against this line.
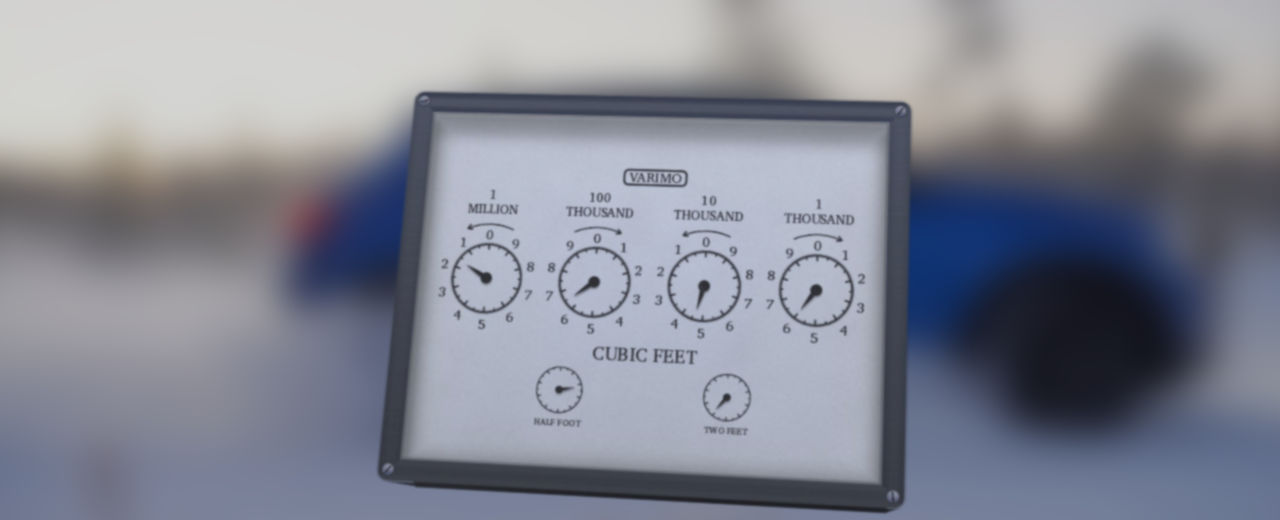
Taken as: 164600 ft³
